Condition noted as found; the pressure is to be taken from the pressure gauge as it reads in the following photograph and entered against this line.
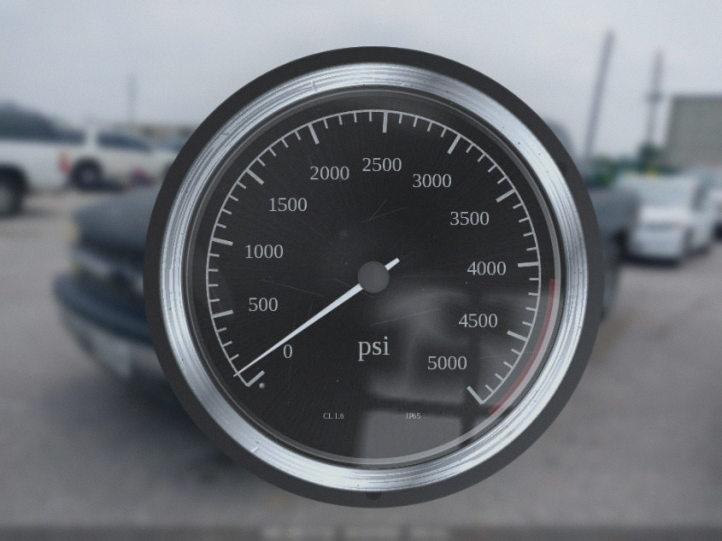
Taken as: 100 psi
